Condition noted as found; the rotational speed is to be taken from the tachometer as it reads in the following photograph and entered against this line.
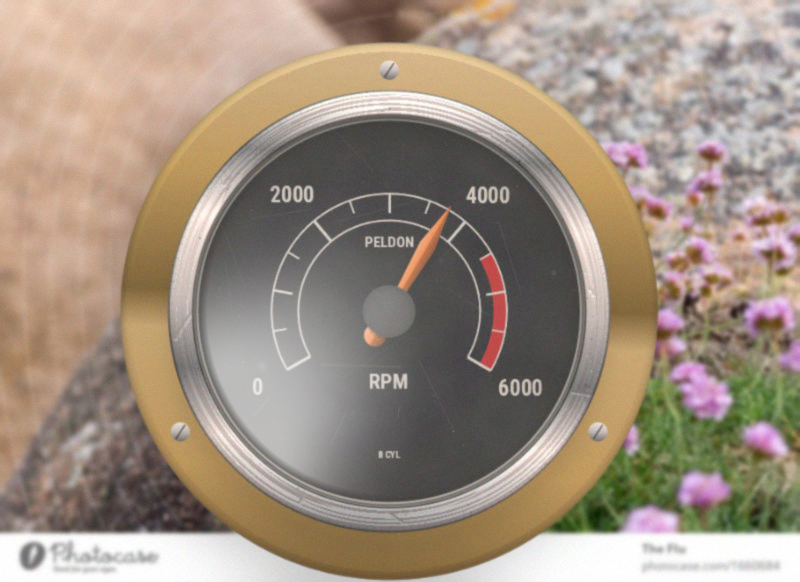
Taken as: 3750 rpm
